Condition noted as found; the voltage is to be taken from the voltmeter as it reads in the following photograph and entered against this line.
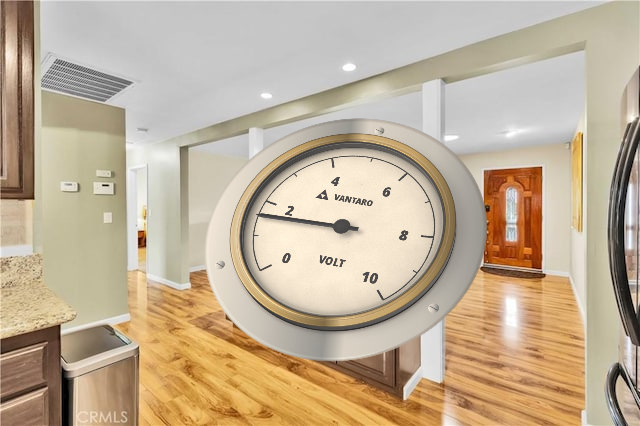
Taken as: 1.5 V
